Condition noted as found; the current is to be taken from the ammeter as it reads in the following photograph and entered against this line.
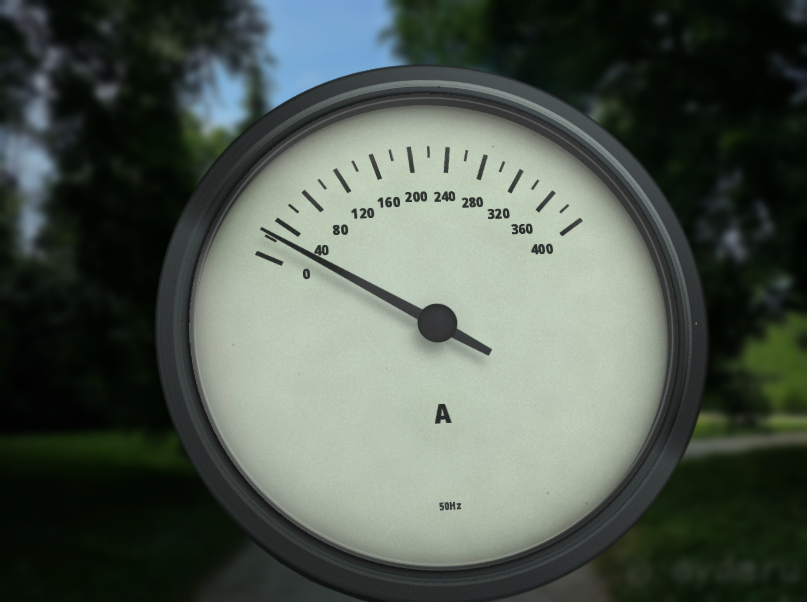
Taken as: 20 A
